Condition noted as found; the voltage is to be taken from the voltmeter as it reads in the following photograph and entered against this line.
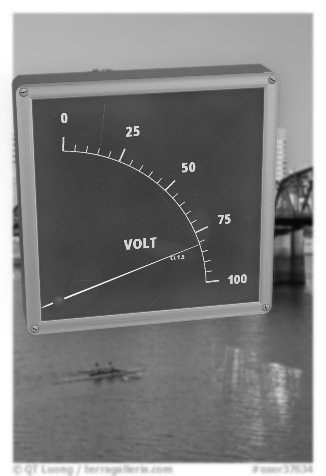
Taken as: 80 V
